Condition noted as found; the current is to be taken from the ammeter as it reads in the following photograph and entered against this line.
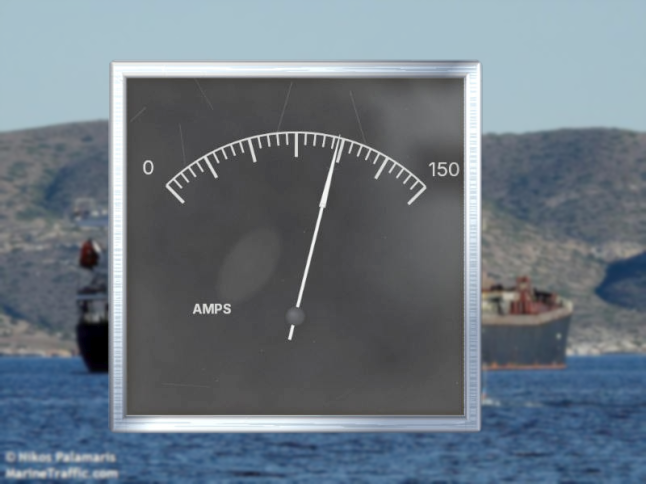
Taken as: 97.5 A
